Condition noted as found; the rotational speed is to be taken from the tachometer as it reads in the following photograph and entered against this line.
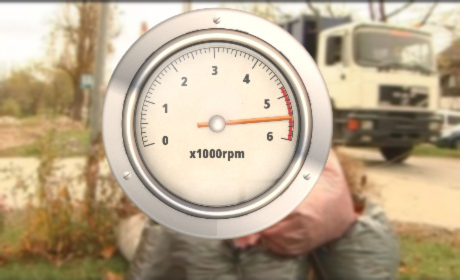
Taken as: 5500 rpm
